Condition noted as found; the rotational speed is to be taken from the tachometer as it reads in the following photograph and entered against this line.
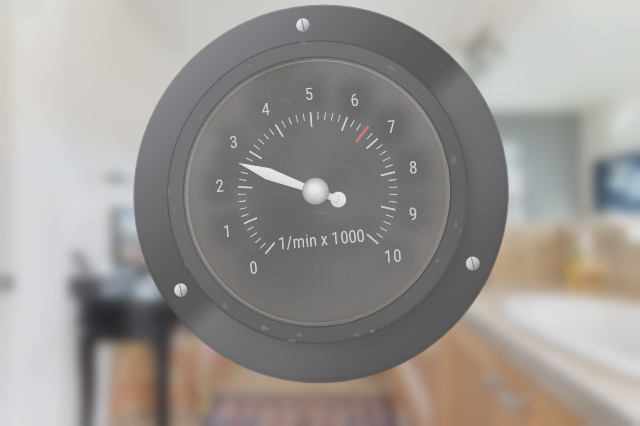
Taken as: 2600 rpm
